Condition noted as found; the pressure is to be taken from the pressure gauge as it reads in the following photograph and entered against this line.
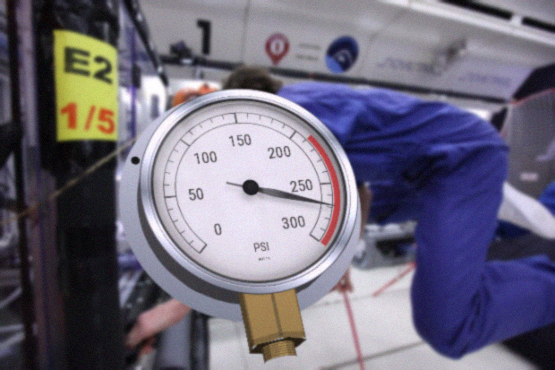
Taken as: 270 psi
